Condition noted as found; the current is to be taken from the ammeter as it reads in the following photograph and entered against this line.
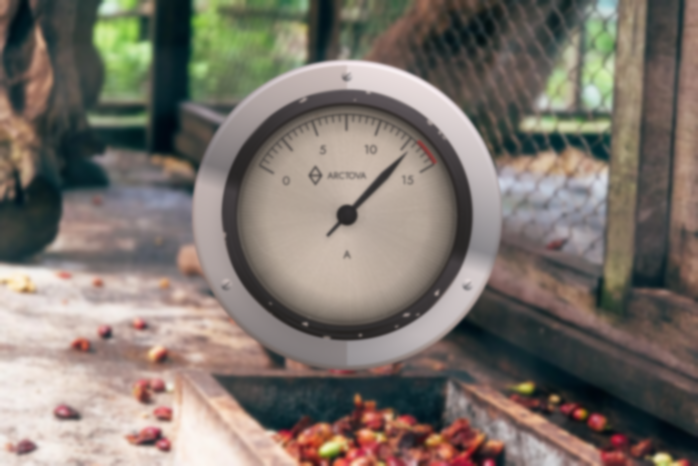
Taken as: 13 A
